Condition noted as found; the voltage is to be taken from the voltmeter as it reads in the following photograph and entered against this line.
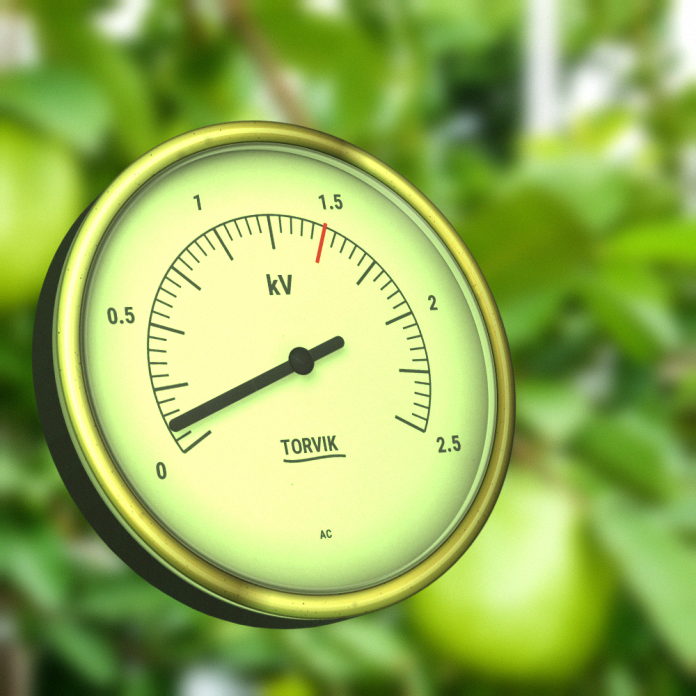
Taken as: 0.1 kV
